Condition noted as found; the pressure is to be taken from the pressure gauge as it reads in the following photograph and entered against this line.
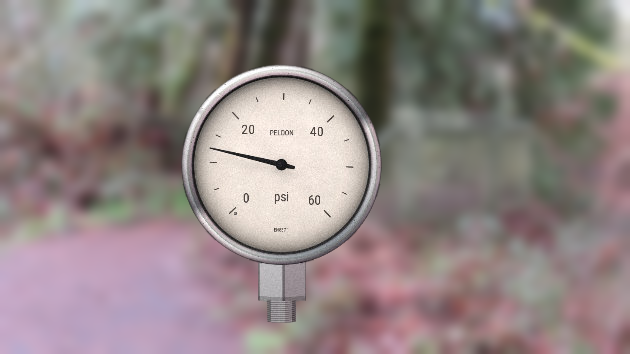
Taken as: 12.5 psi
